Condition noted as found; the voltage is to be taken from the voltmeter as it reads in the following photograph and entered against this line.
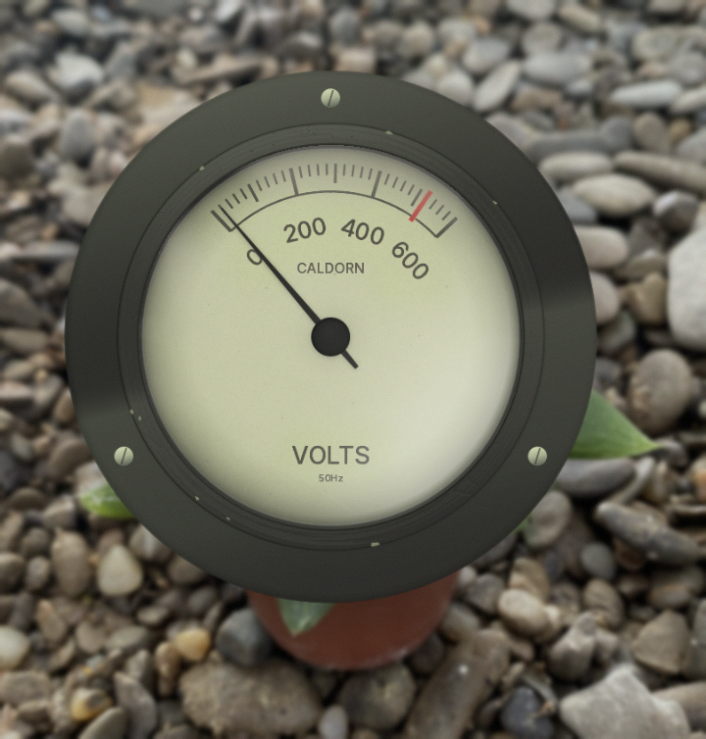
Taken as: 20 V
